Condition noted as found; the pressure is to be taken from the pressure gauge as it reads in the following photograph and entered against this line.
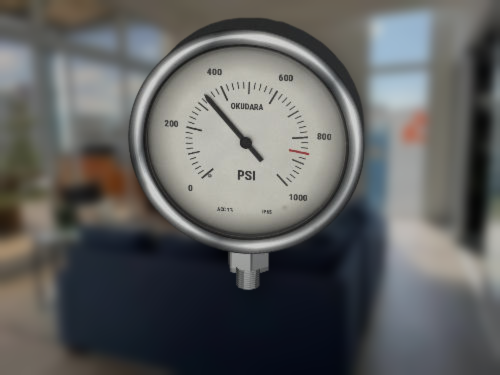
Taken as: 340 psi
